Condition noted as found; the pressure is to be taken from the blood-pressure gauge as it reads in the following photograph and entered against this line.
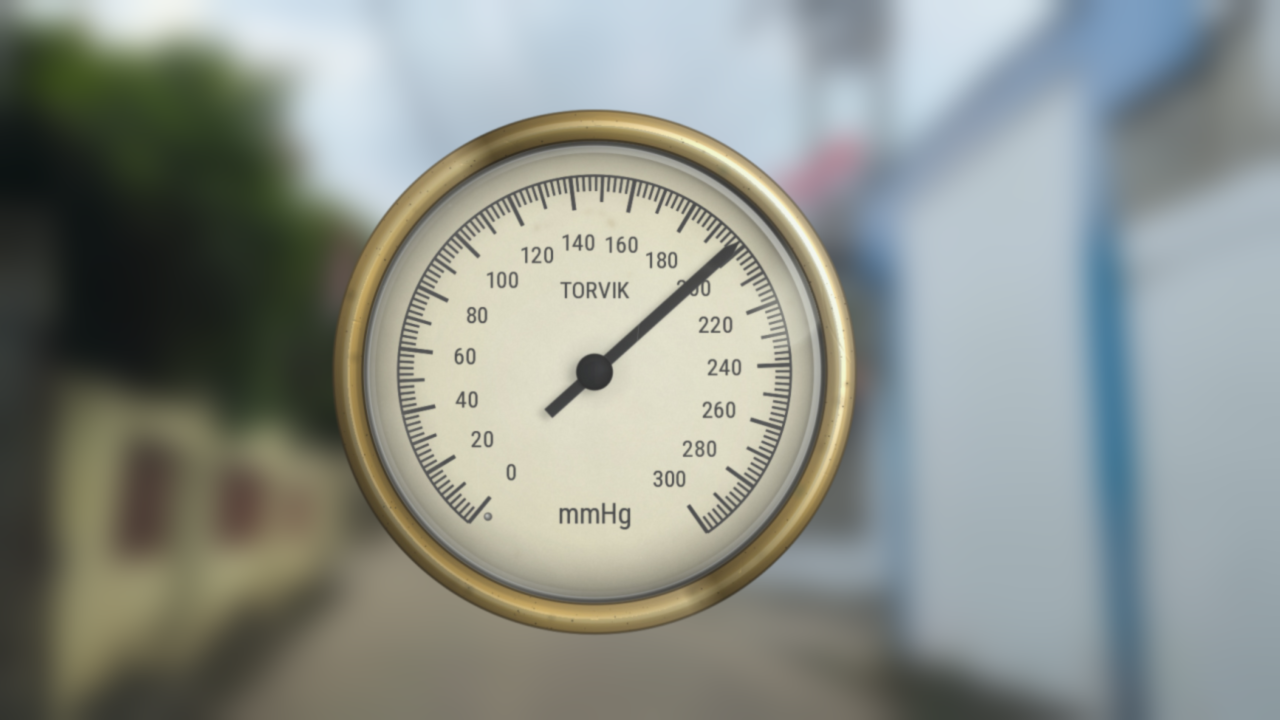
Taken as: 198 mmHg
